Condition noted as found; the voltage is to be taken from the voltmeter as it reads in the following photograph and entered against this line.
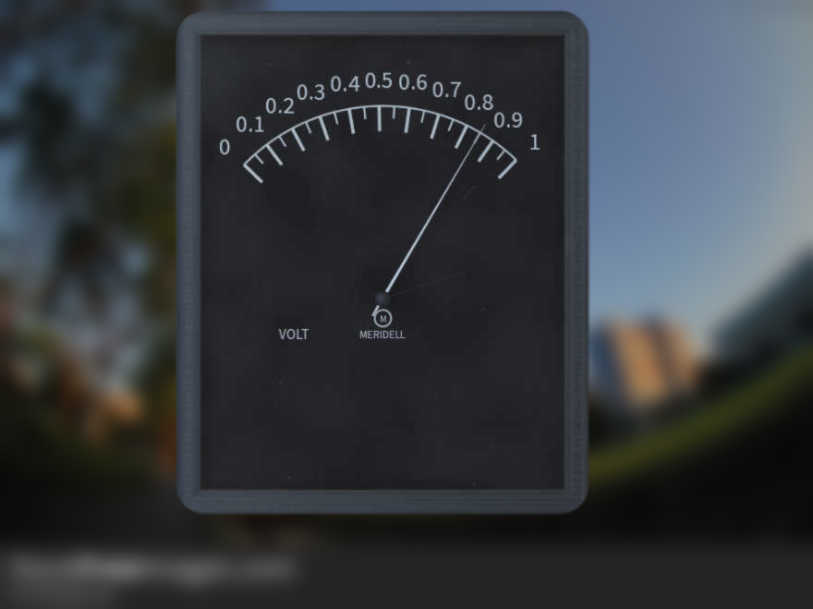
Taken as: 0.85 V
